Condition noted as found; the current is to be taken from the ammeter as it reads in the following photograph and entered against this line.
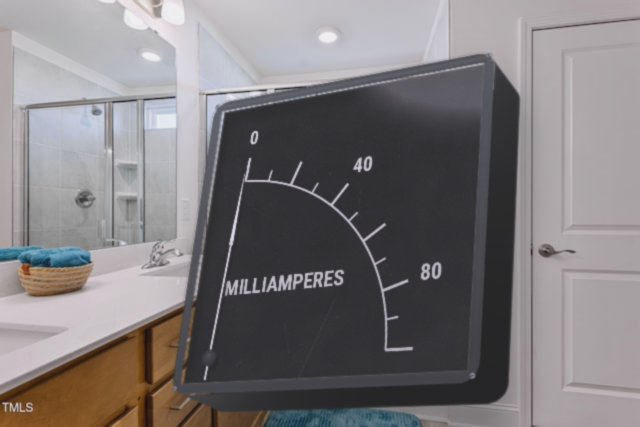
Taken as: 0 mA
